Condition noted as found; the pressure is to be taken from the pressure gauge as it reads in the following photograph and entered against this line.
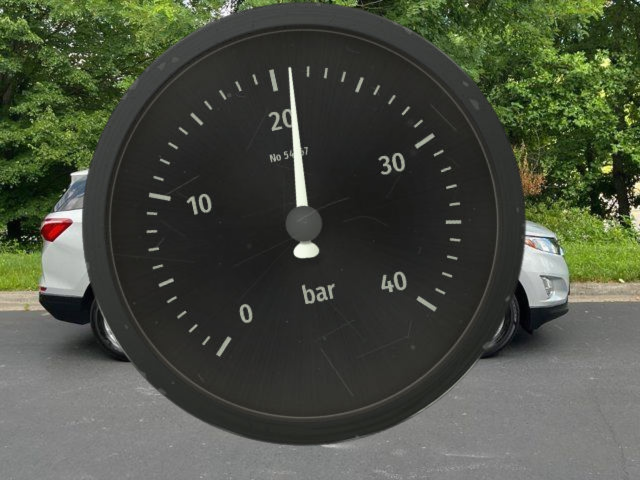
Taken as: 21 bar
